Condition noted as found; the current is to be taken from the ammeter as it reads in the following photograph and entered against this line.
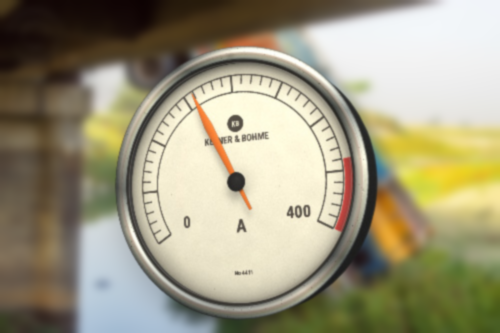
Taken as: 160 A
